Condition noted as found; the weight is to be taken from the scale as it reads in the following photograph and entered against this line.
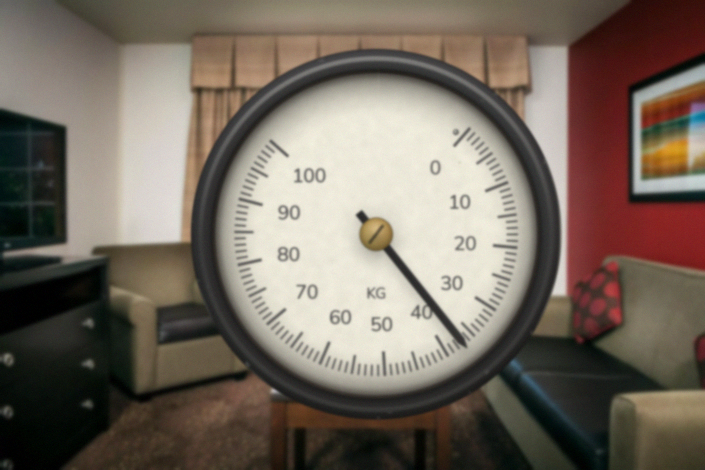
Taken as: 37 kg
